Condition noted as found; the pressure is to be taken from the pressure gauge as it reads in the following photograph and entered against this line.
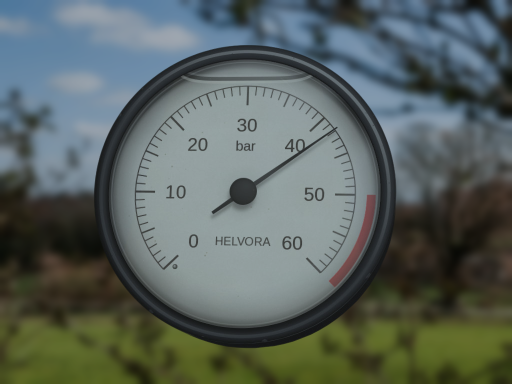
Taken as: 42 bar
